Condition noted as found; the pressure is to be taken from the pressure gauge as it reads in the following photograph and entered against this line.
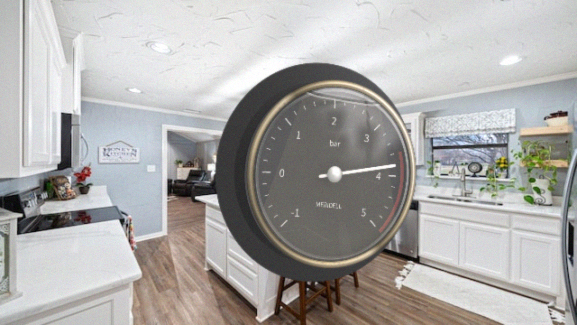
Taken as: 3.8 bar
